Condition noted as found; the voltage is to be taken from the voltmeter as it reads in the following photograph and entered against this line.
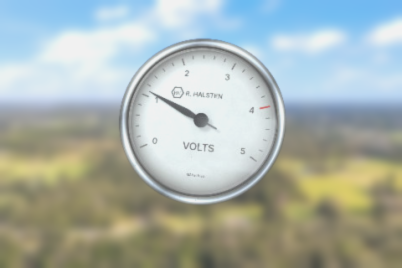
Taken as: 1.1 V
